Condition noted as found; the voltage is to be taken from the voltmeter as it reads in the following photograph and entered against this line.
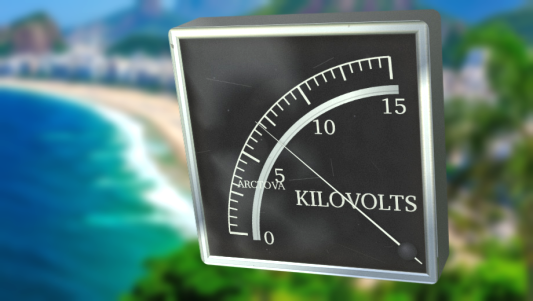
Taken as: 7 kV
